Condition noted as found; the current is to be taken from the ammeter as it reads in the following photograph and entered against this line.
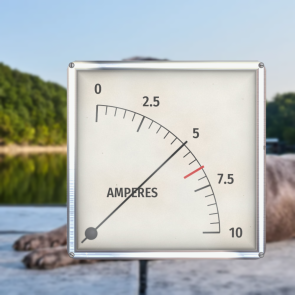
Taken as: 5 A
